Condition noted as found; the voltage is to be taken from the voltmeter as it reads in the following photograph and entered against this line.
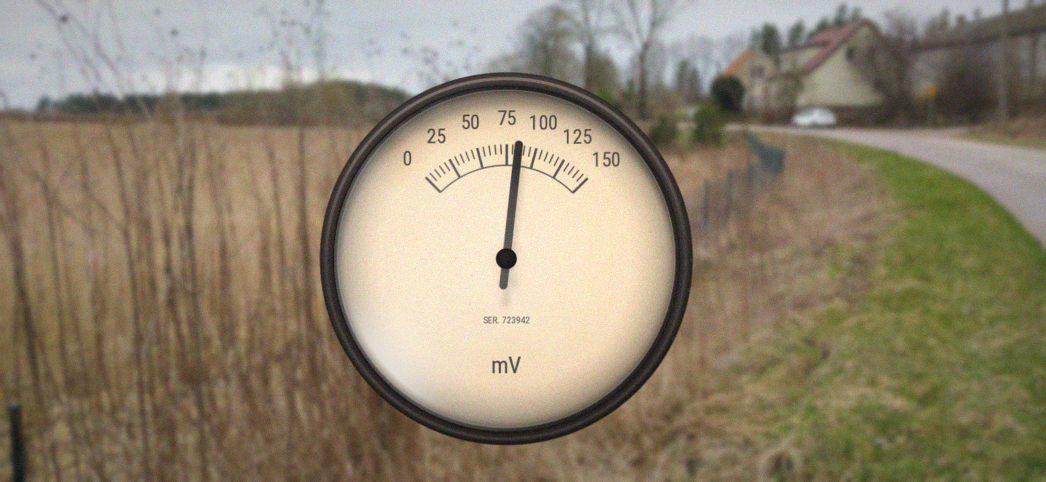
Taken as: 85 mV
